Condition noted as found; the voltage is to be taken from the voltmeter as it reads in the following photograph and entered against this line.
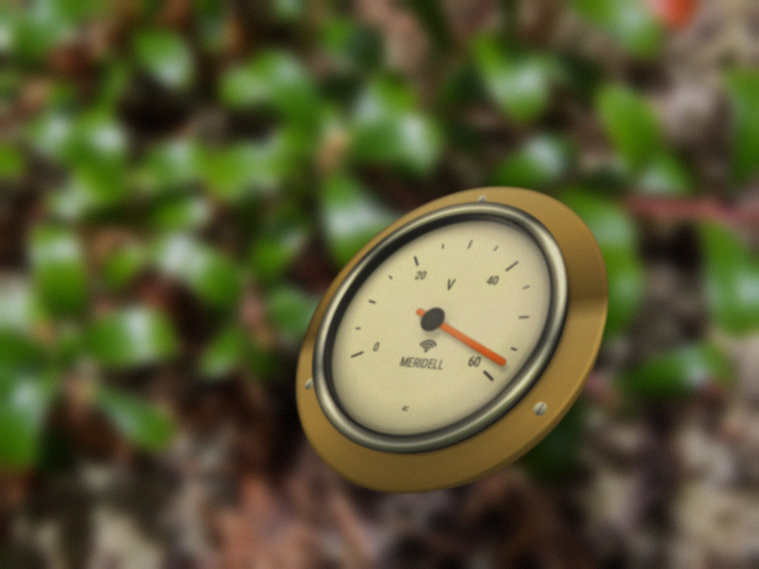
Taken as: 57.5 V
